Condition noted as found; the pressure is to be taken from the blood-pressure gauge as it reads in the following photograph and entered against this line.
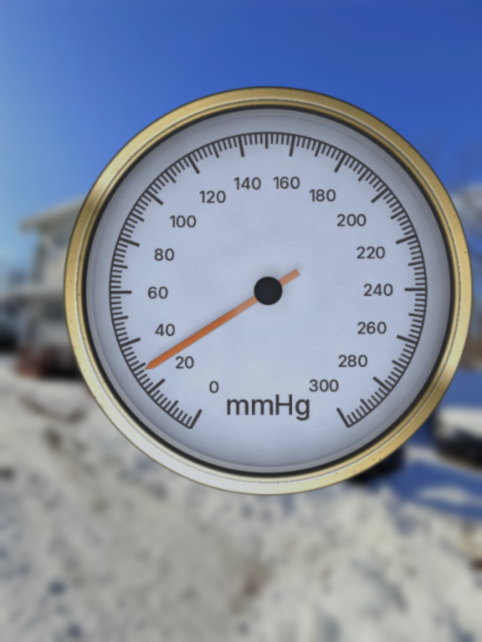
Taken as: 28 mmHg
